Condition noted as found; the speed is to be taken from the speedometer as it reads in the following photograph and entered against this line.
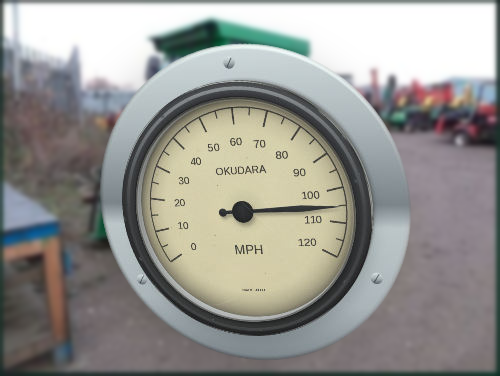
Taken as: 105 mph
